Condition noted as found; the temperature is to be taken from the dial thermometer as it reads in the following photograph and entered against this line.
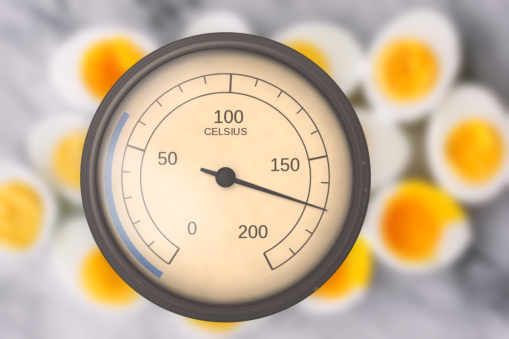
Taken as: 170 °C
